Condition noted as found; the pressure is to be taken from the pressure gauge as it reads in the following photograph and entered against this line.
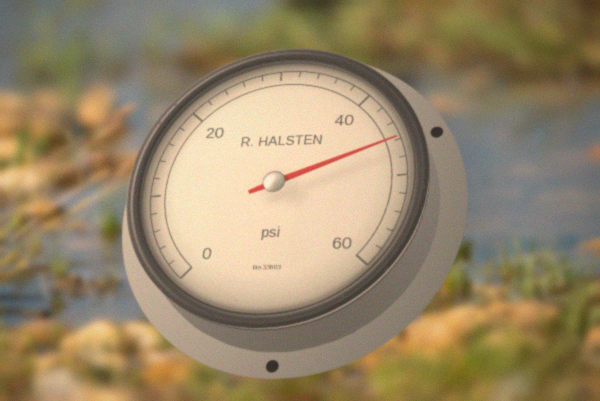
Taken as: 46 psi
